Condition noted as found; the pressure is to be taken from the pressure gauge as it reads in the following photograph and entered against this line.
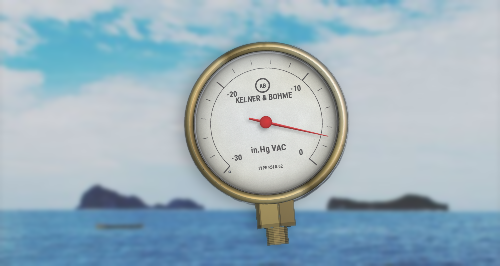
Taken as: -3 inHg
